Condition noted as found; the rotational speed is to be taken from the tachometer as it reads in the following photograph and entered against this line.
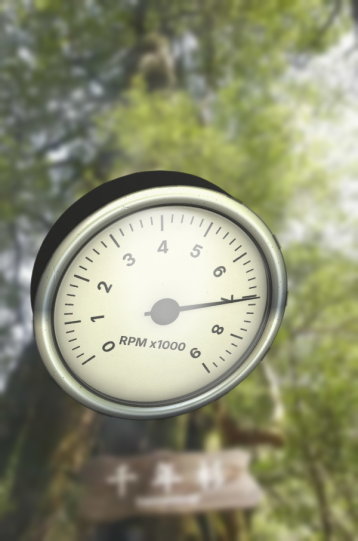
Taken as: 7000 rpm
